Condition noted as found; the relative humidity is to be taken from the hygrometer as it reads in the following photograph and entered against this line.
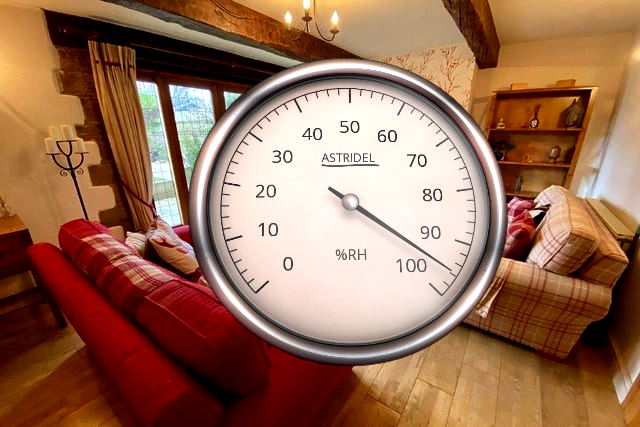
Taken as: 96 %
